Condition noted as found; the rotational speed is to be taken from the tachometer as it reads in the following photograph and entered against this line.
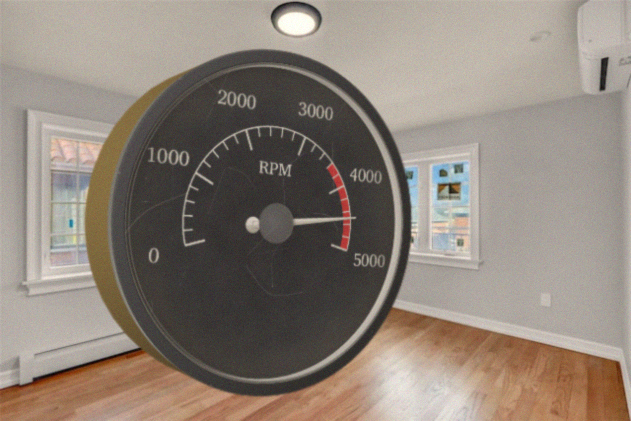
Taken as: 4500 rpm
